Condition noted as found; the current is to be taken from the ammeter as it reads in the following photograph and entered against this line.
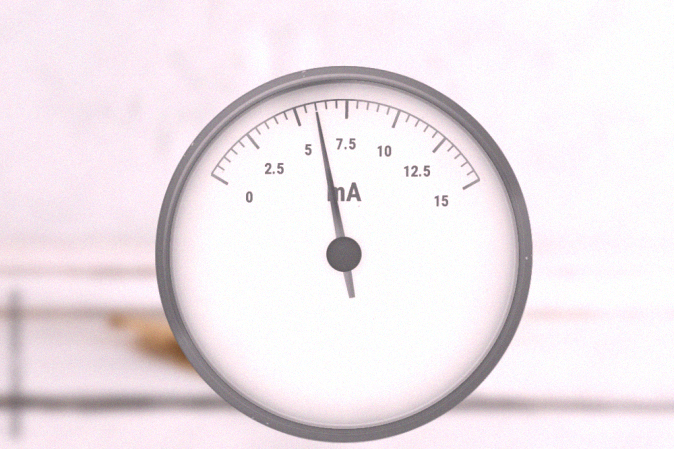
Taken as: 6 mA
